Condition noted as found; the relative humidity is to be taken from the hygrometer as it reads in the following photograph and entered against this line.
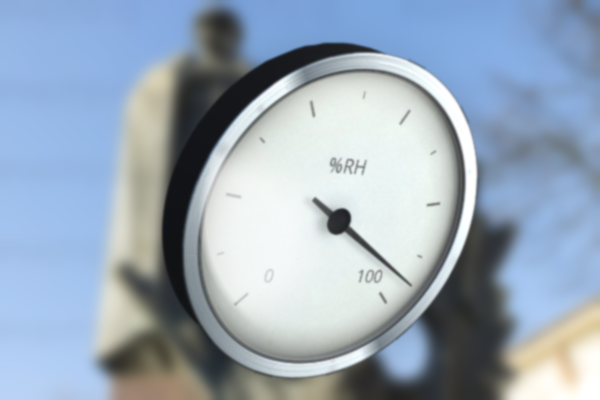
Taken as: 95 %
